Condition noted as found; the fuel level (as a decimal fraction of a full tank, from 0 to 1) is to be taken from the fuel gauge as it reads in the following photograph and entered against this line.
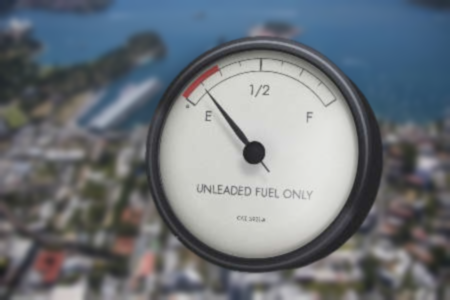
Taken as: 0.125
